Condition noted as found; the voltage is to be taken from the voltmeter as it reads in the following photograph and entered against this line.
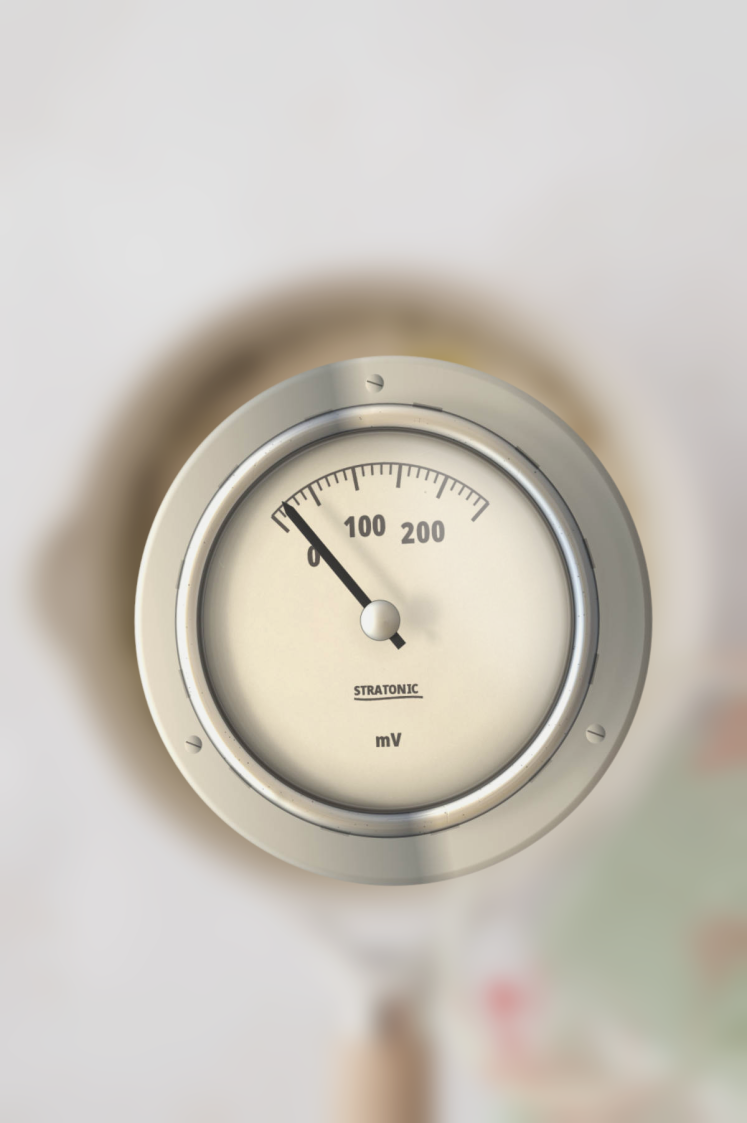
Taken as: 20 mV
